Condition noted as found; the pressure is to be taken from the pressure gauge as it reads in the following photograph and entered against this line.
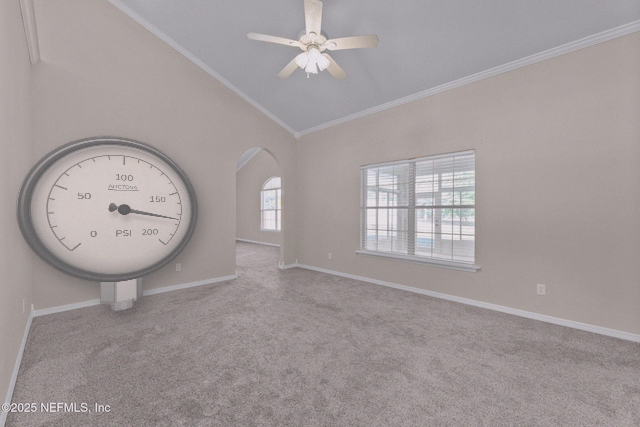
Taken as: 175 psi
